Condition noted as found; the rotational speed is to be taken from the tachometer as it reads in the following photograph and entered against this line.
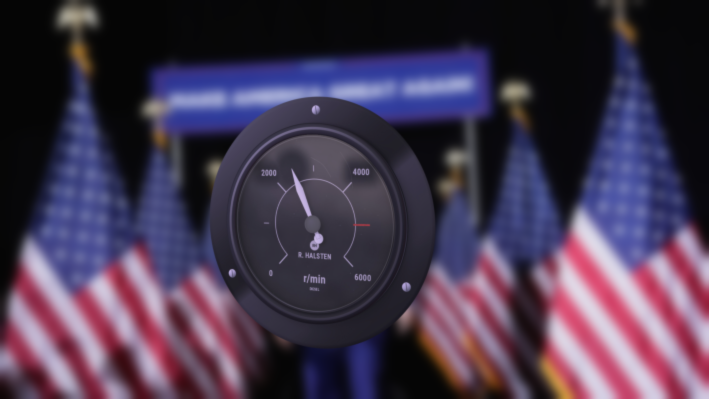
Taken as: 2500 rpm
